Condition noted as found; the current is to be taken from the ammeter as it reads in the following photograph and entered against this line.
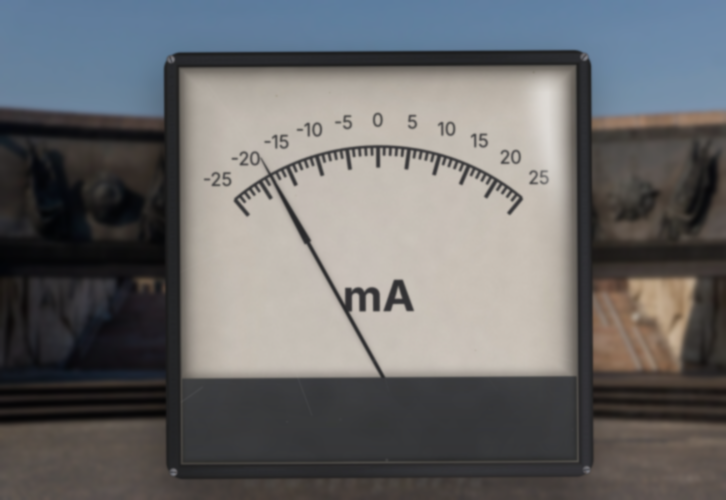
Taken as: -18 mA
